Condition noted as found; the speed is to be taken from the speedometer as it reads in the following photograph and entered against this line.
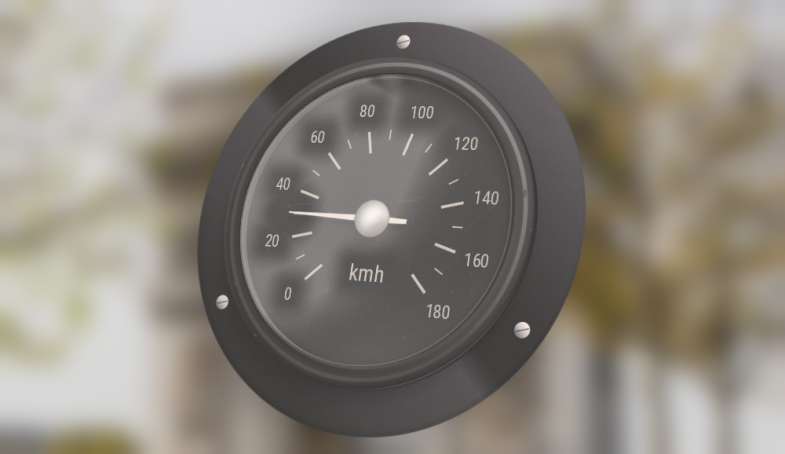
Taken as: 30 km/h
